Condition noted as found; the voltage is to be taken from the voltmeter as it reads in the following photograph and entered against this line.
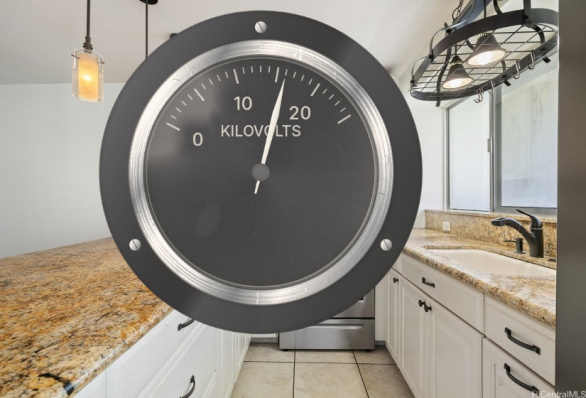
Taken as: 16 kV
